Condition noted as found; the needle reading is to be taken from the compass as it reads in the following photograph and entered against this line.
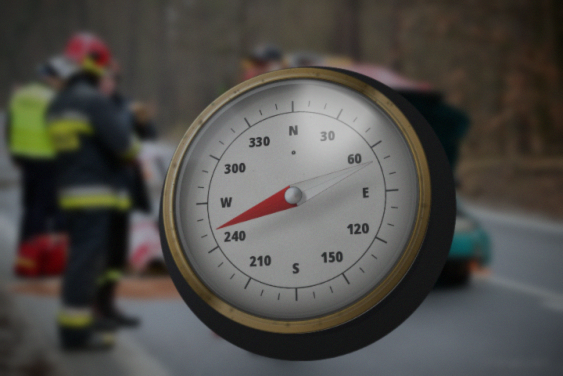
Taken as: 250 °
